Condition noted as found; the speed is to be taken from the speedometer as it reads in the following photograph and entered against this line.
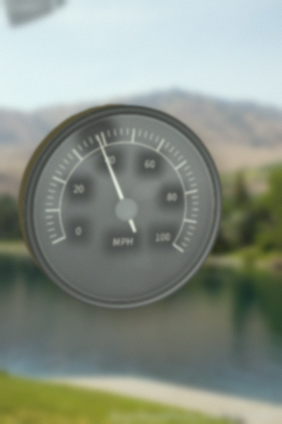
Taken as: 38 mph
